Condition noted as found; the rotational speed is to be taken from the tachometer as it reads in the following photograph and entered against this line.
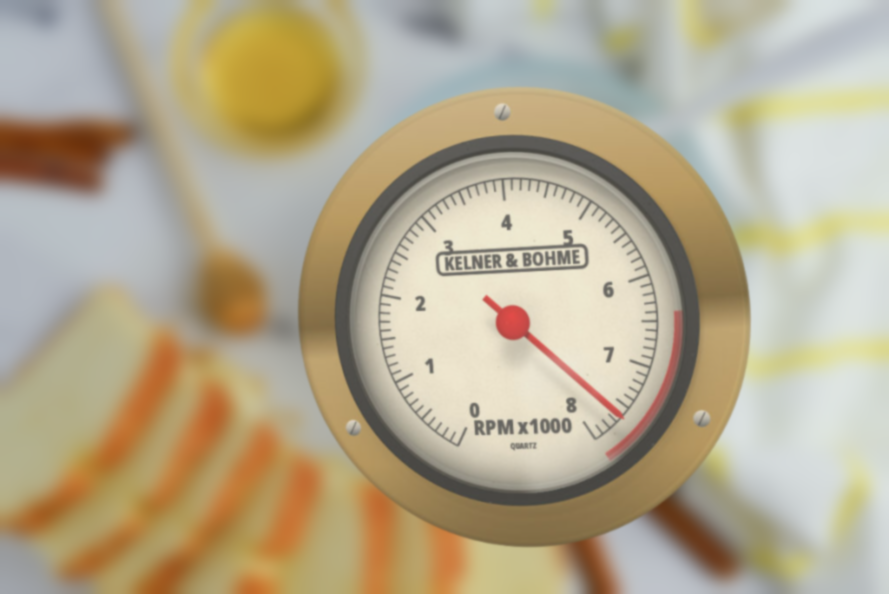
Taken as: 7600 rpm
